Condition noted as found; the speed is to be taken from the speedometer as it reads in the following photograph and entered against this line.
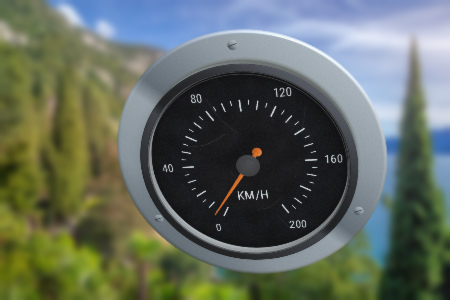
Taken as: 5 km/h
